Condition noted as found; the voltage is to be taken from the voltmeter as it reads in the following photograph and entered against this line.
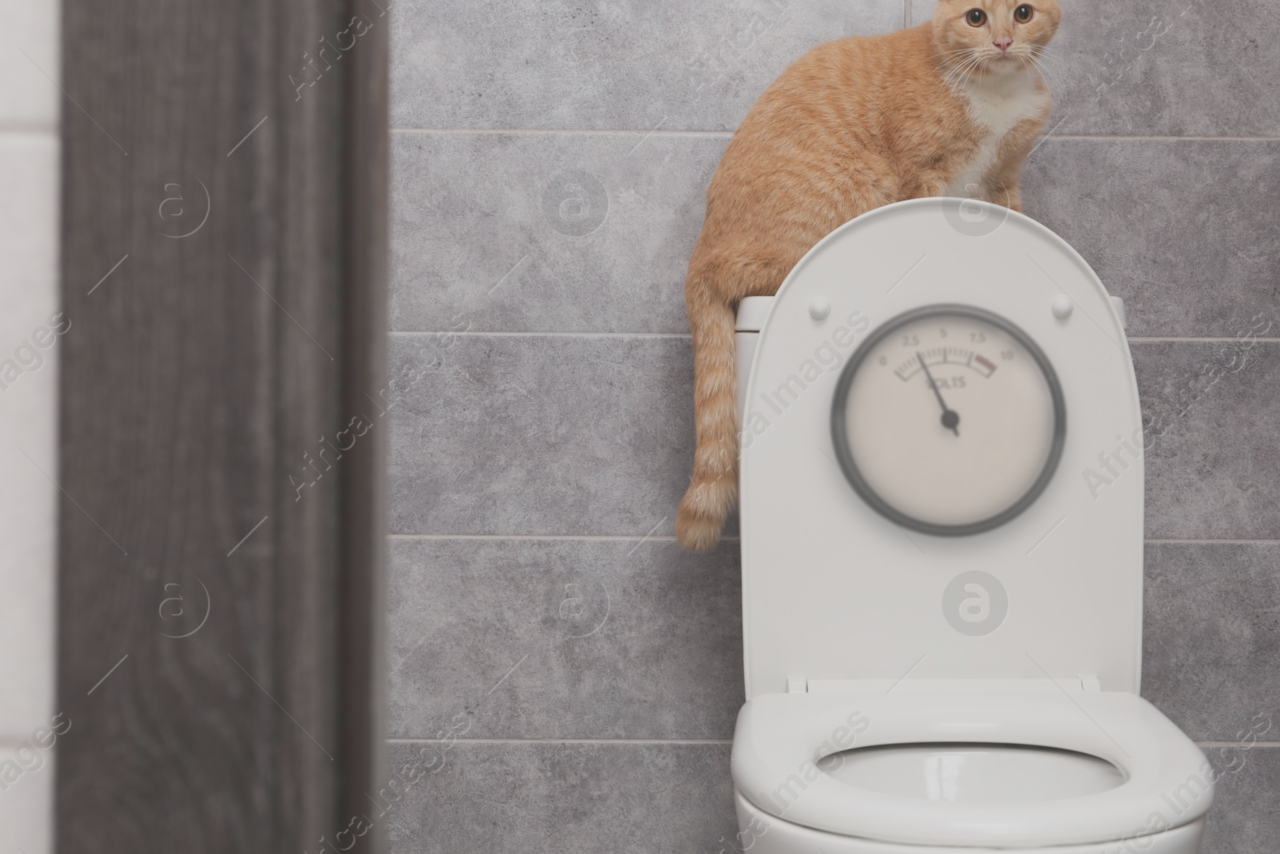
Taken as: 2.5 V
